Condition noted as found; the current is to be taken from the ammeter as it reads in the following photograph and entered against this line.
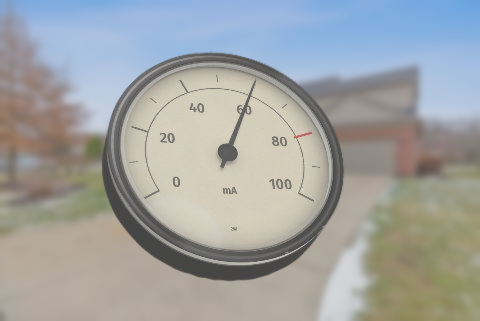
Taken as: 60 mA
